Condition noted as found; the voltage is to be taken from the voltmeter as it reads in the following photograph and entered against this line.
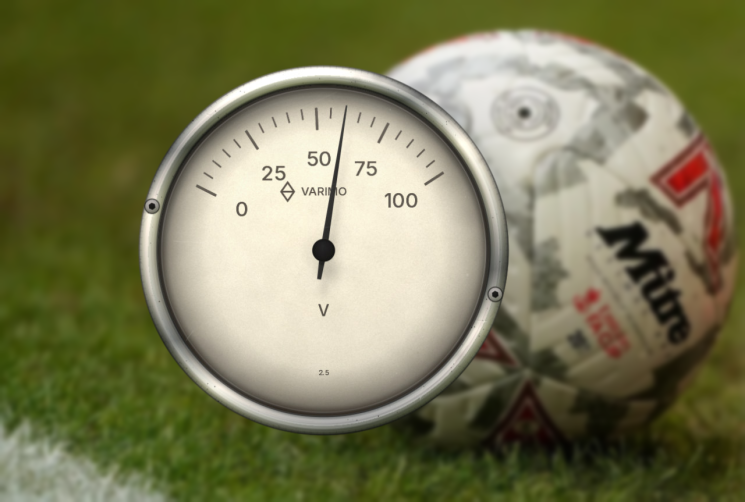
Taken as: 60 V
